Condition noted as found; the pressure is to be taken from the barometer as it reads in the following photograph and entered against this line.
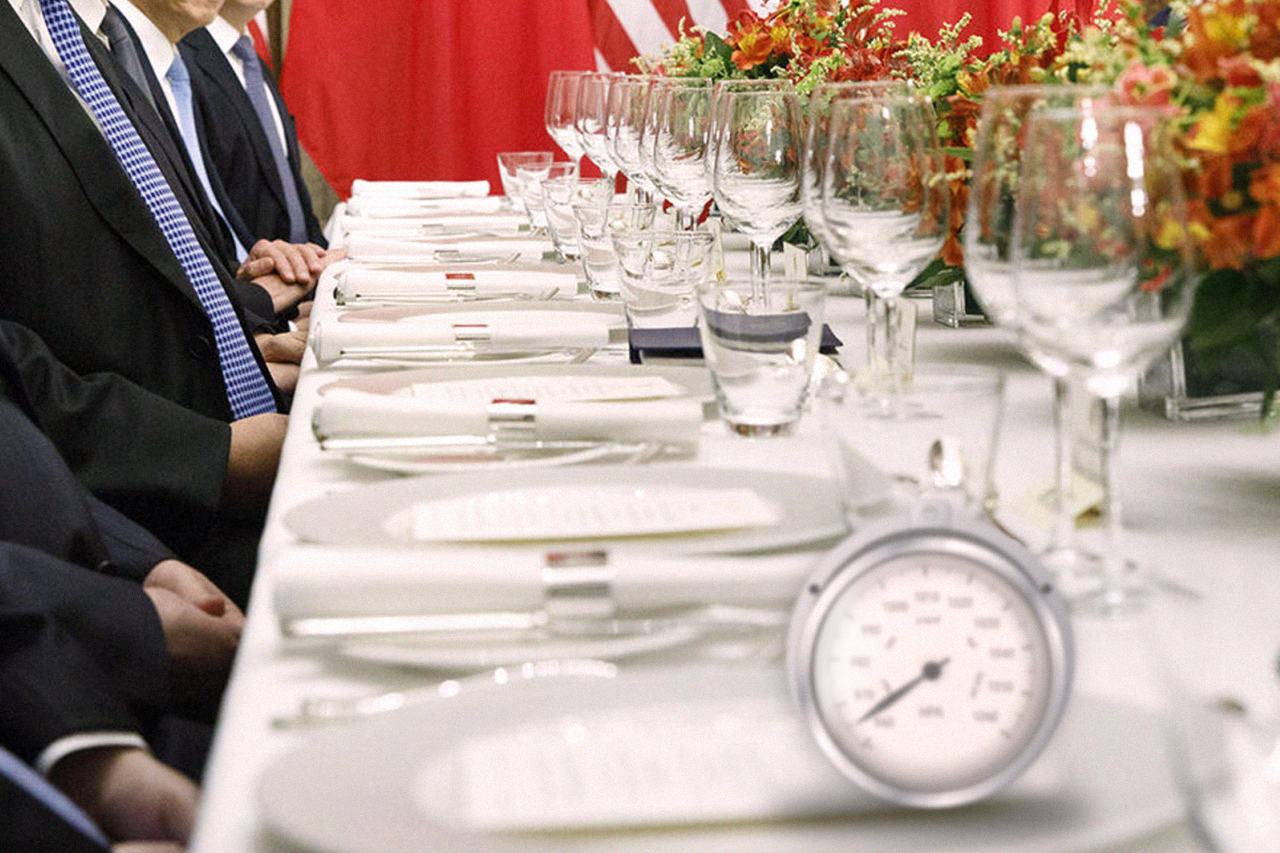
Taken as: 965 hPa
